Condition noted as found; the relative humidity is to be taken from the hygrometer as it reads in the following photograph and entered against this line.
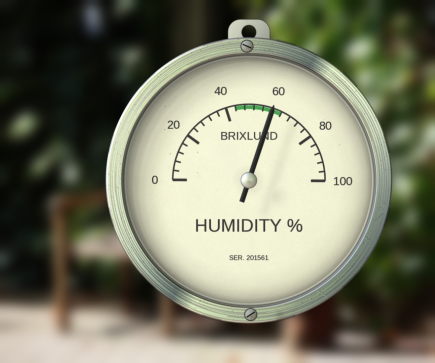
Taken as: 60 %
